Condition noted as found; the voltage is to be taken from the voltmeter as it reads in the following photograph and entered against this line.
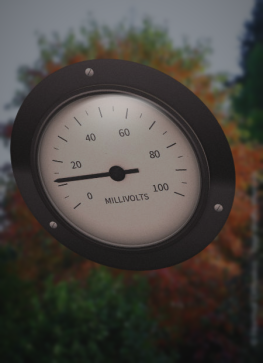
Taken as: 12.5 mV
